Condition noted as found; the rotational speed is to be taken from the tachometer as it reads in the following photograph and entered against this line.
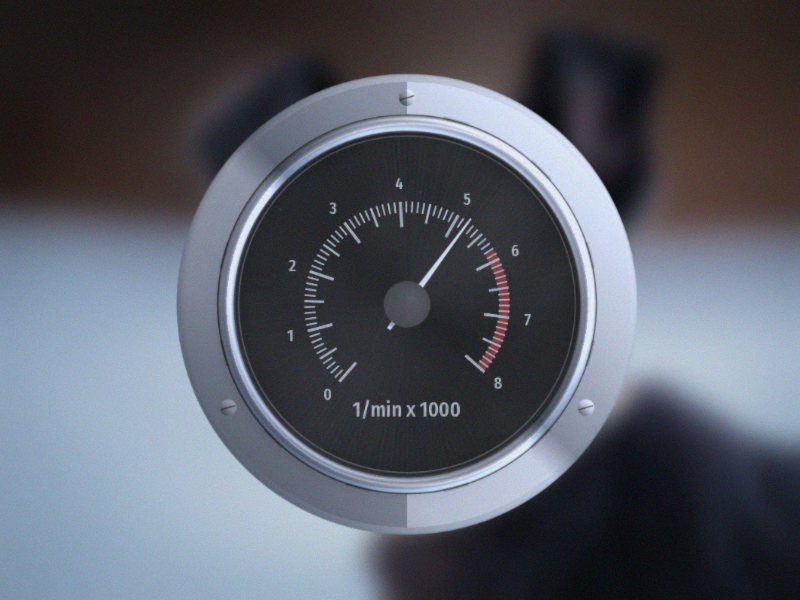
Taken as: 5200 rpm
